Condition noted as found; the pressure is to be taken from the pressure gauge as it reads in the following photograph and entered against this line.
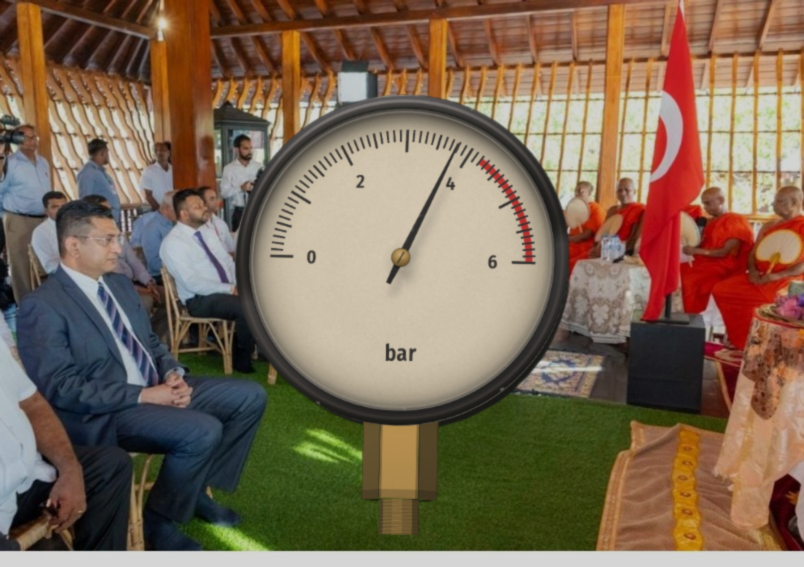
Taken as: 3.8 bar
